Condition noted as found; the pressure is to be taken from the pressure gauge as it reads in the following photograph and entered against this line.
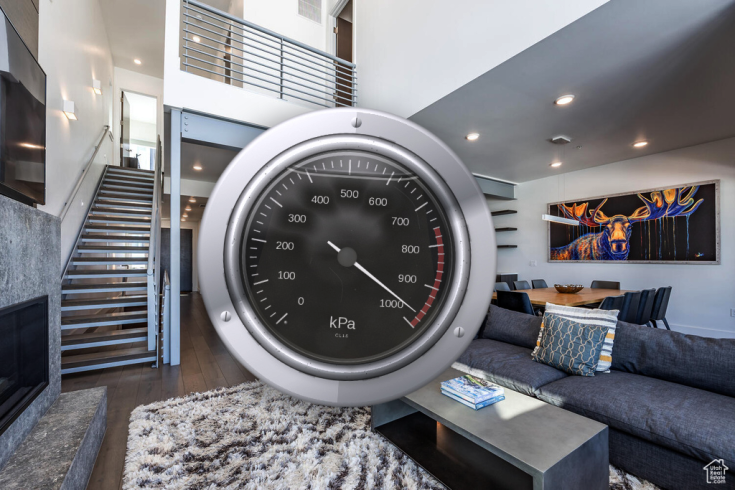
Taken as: 970 kPa
